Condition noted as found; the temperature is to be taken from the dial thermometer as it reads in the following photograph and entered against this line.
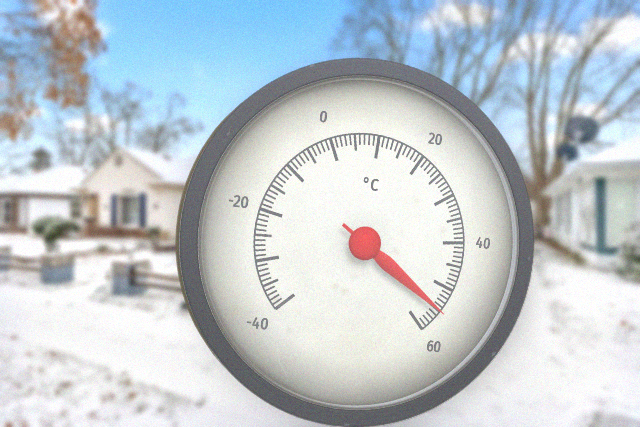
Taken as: 55 °C
